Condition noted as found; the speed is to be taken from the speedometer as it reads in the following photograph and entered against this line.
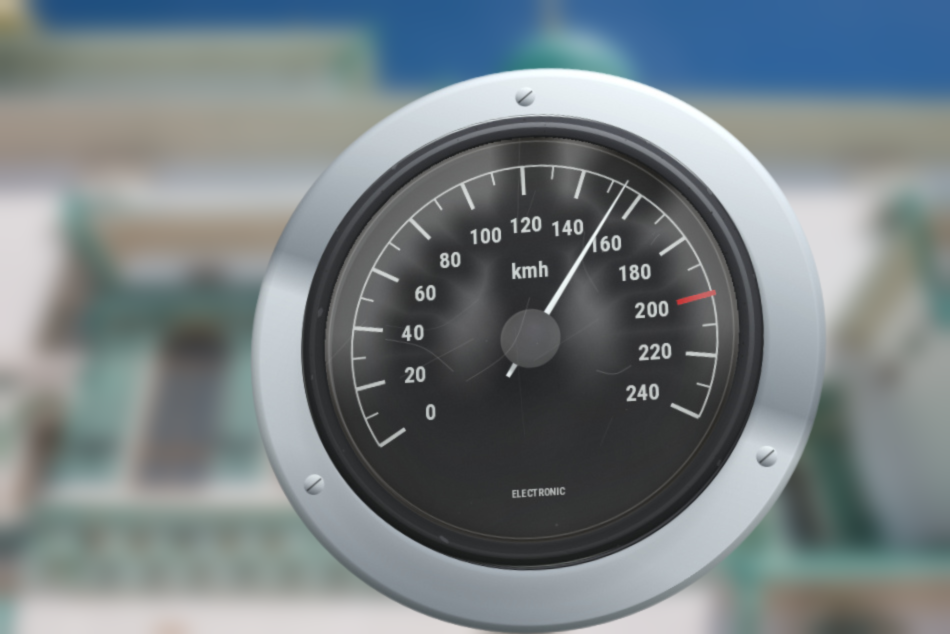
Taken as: 155 km/h
